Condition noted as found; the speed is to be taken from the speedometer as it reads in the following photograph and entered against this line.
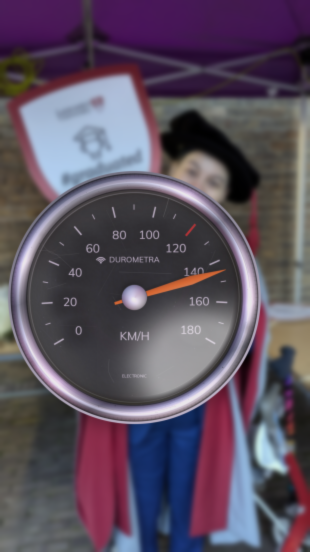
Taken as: 145 km/h
